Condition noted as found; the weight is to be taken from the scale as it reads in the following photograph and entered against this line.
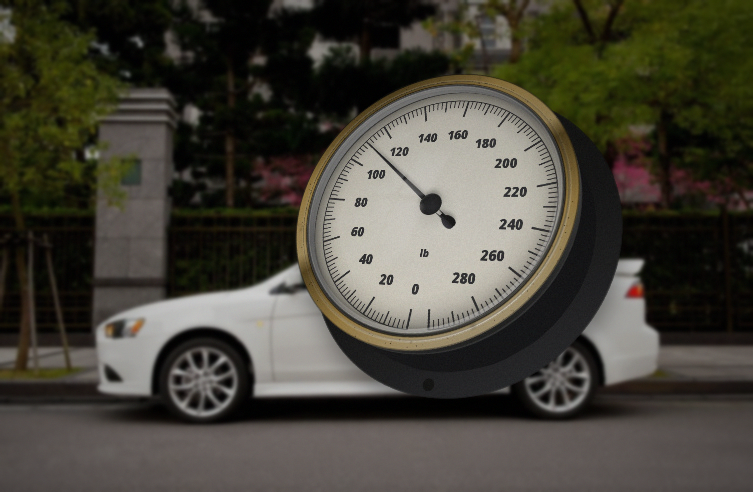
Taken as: 110 lb
